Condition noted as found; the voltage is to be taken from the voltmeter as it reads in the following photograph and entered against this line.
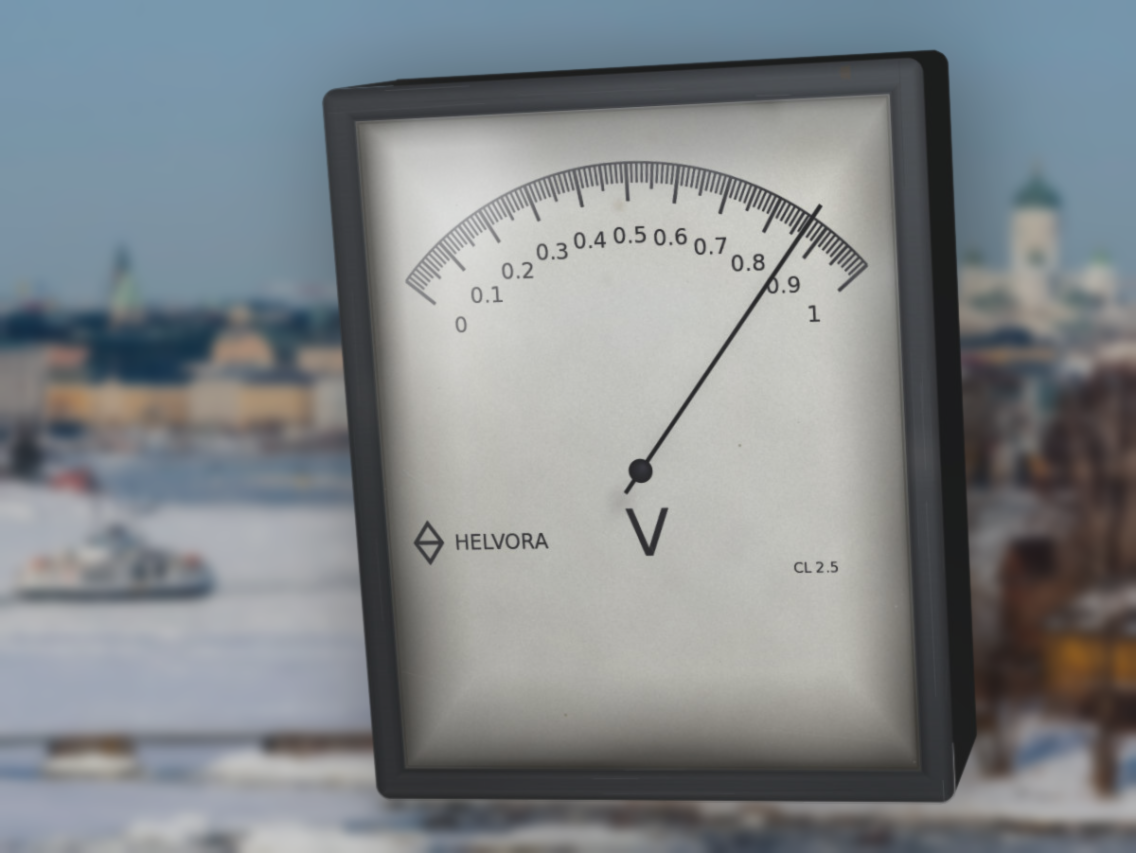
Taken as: 0.87 V
